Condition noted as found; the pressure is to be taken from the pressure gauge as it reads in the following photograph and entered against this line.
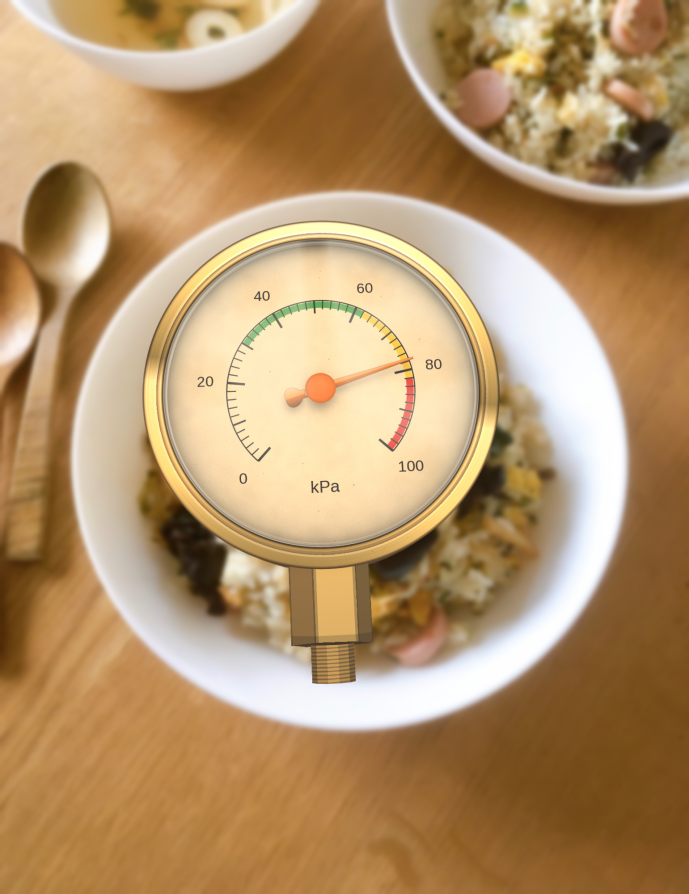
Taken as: 78 kPa
